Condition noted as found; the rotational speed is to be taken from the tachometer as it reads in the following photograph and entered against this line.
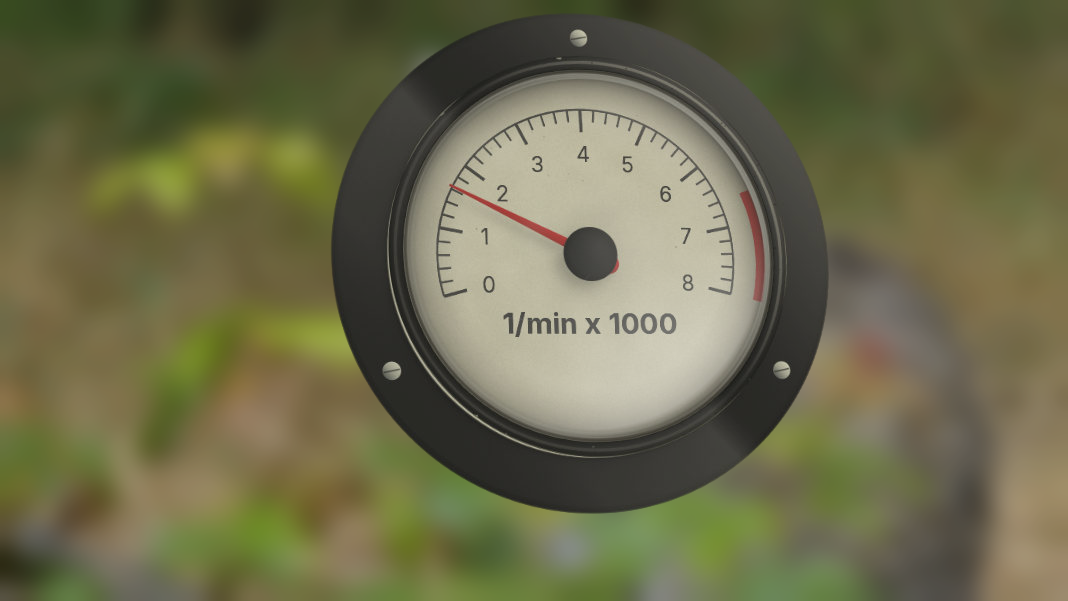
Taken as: 1600 rpm
